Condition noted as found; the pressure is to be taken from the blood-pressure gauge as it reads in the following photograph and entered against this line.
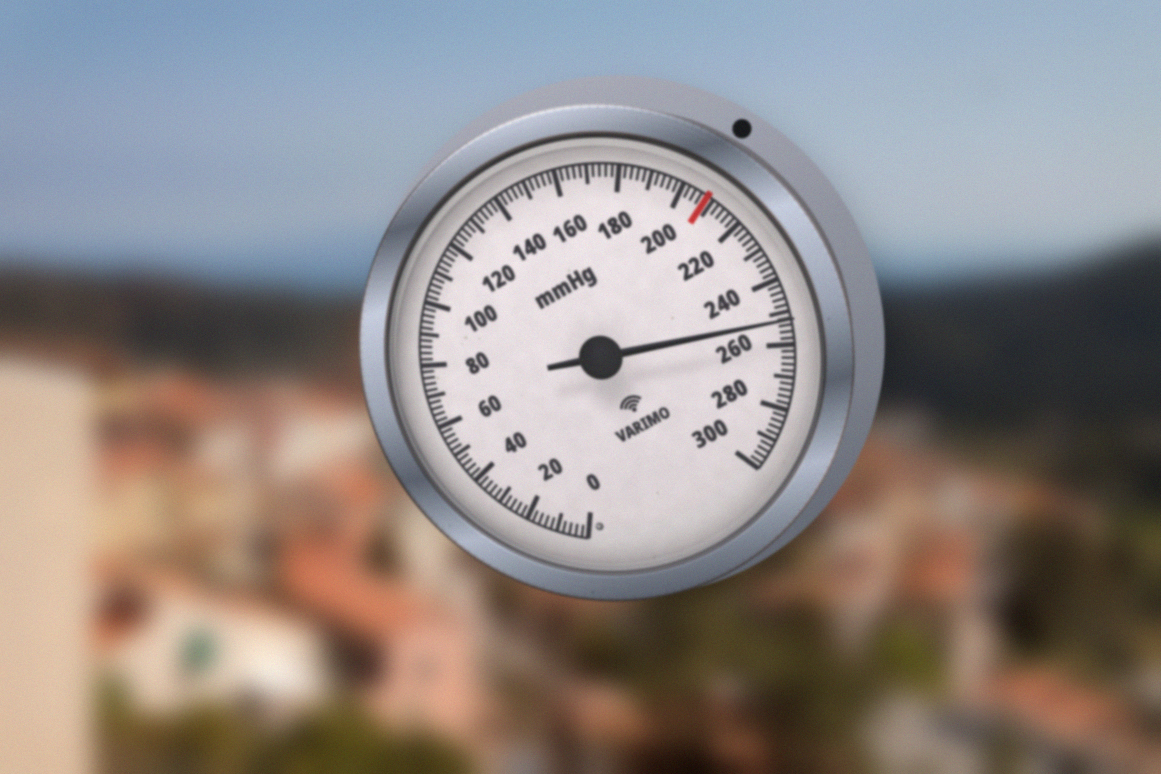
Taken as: 252 mmHg
